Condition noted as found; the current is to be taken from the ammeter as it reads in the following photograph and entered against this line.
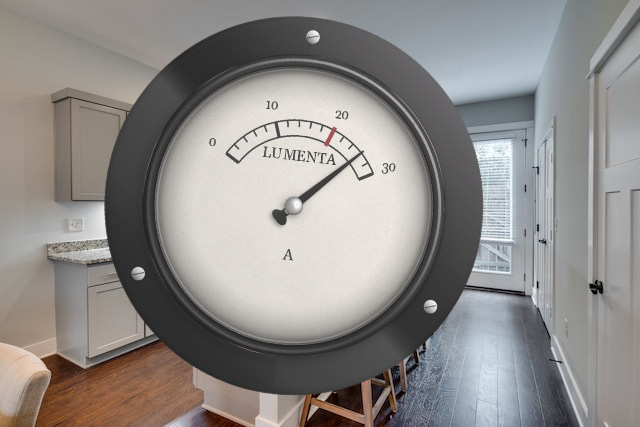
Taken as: 26 A
